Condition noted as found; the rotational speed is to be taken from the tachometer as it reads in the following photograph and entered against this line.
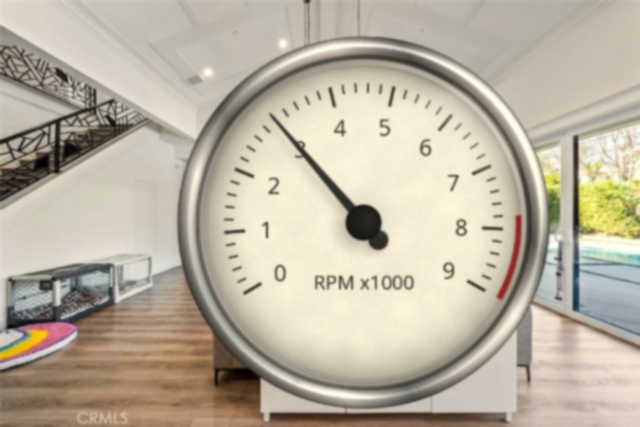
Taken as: 3000 rpm
